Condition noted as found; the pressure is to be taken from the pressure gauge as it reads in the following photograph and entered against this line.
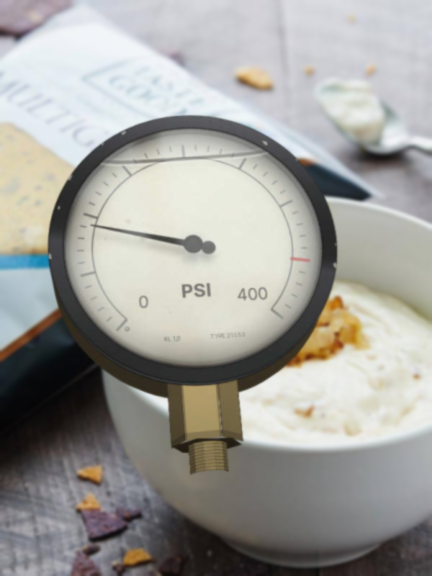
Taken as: 90 psi
